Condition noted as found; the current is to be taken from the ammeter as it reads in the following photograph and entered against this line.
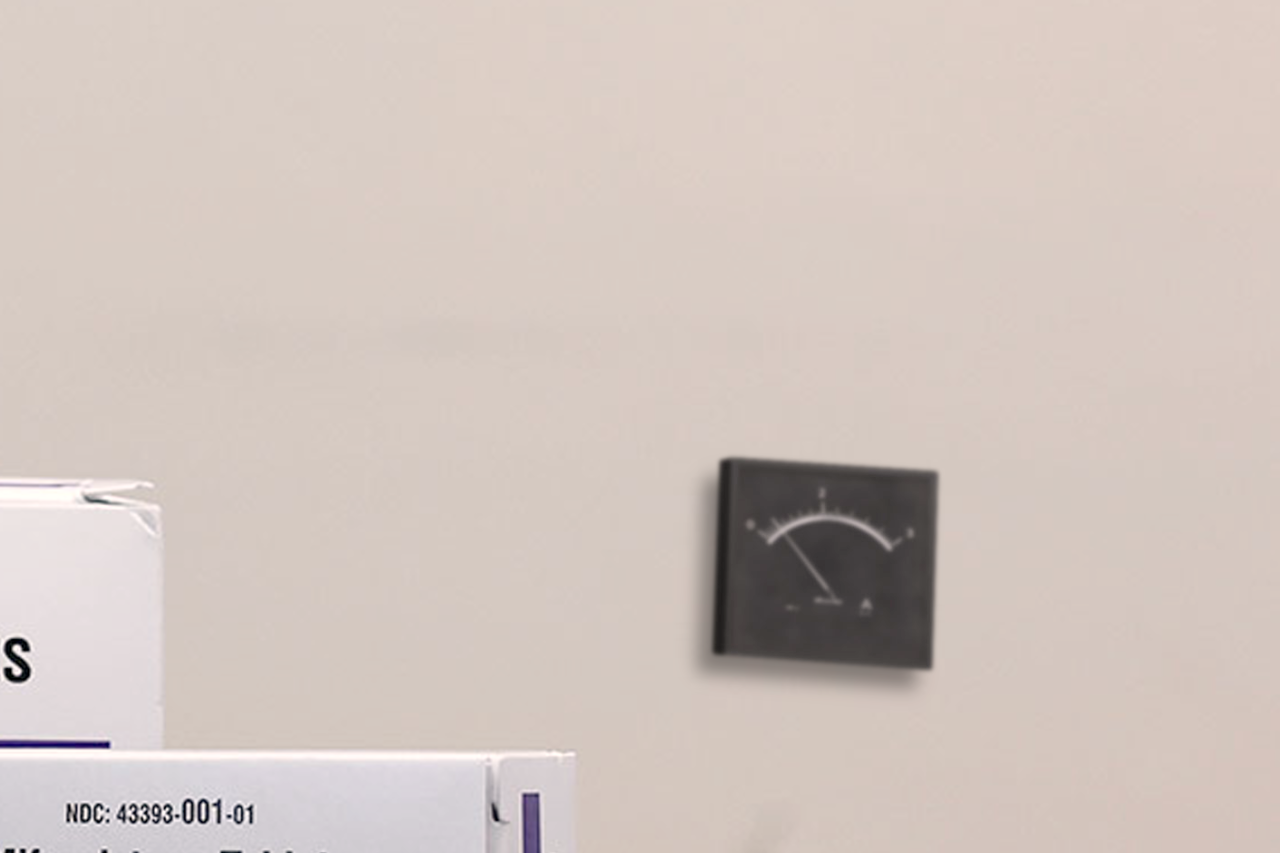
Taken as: 1 A
